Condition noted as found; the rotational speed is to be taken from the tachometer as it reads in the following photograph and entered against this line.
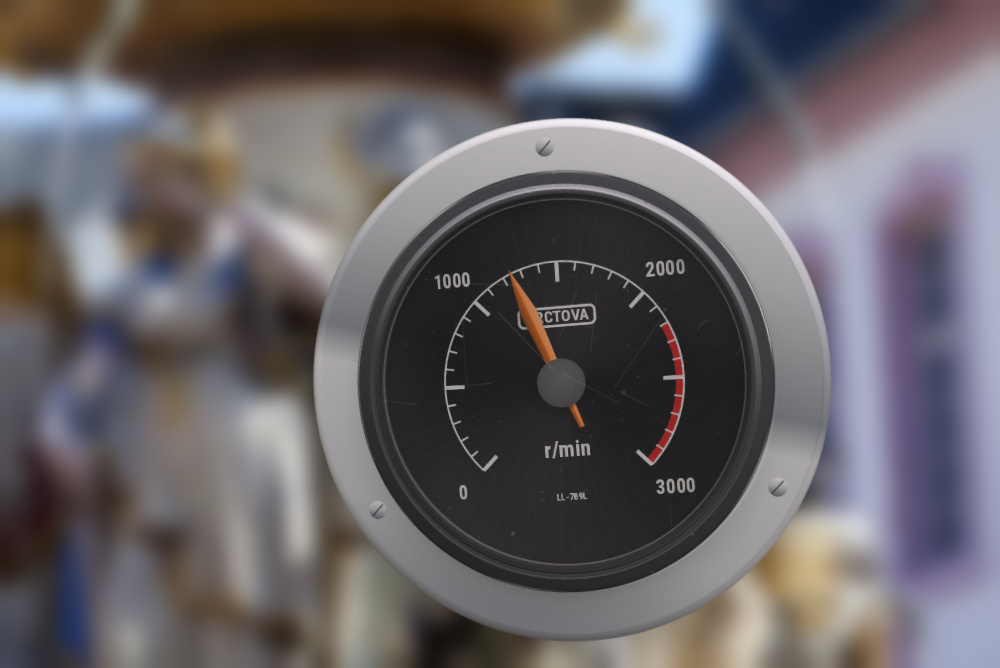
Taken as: 1250 rpm
